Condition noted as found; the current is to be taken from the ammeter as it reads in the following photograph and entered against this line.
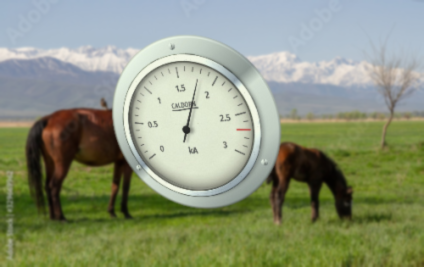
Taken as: 1.8 kA
